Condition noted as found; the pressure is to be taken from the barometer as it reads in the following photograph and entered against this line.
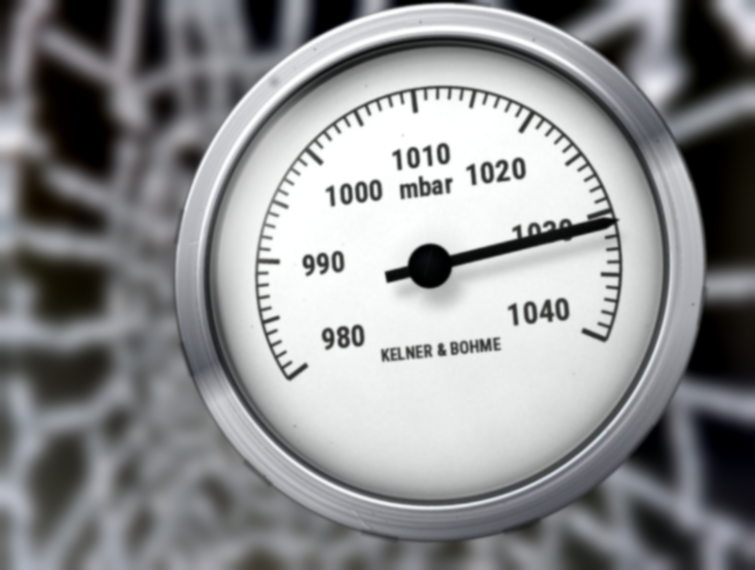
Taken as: 1031 mbar
